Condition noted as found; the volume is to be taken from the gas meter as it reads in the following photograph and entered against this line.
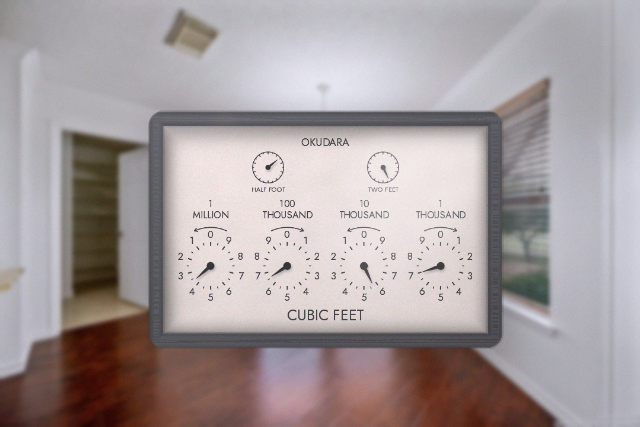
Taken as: 365700 ft³
